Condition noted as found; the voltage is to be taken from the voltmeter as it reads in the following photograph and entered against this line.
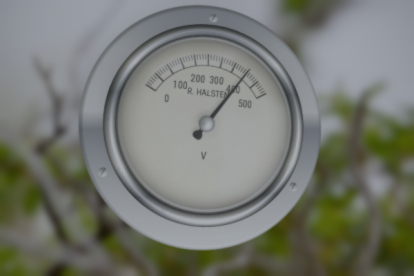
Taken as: 400 V
